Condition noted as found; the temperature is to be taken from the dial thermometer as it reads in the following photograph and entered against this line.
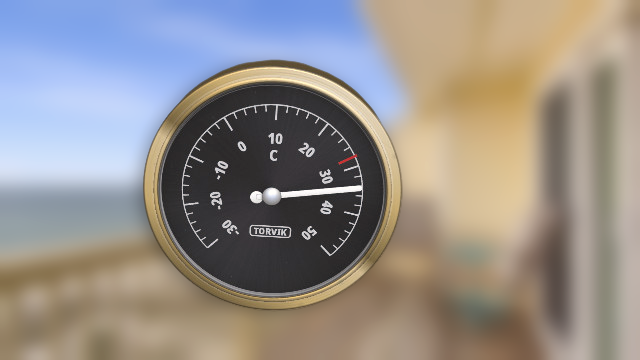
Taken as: 34 °C
